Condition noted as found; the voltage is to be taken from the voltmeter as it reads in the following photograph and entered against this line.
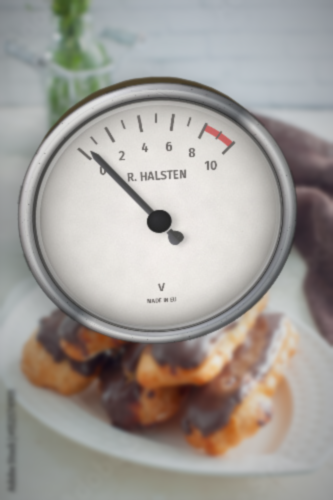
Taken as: 0.5 V
